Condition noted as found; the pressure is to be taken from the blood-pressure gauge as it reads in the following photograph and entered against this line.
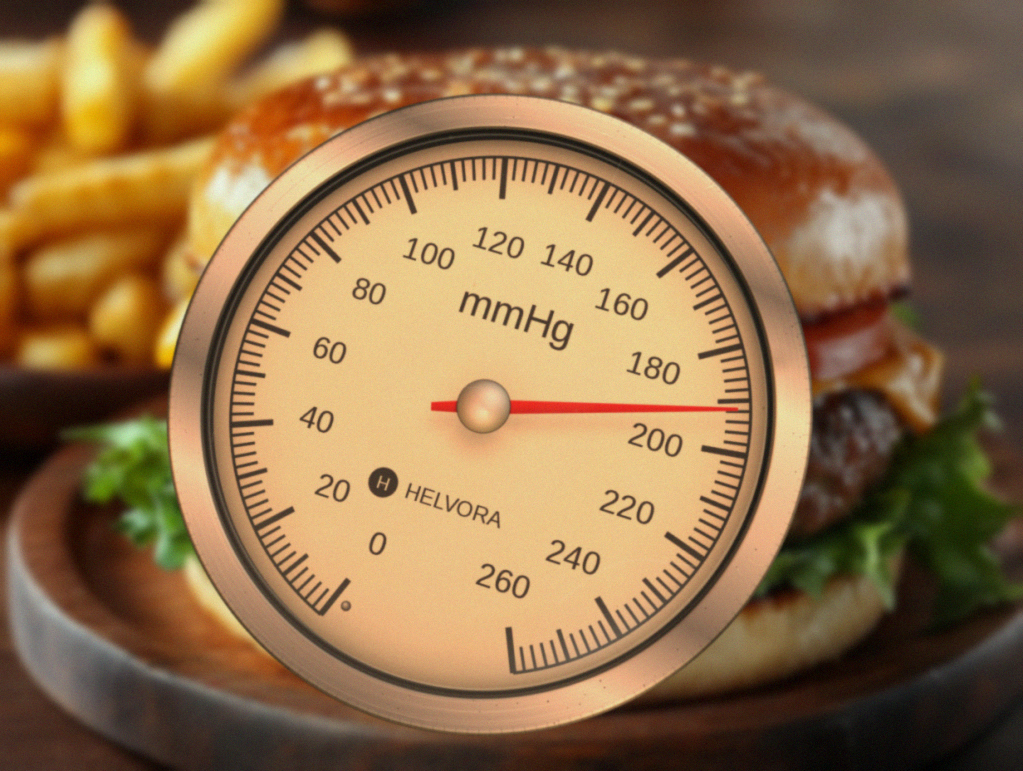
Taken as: 192 mmHg
